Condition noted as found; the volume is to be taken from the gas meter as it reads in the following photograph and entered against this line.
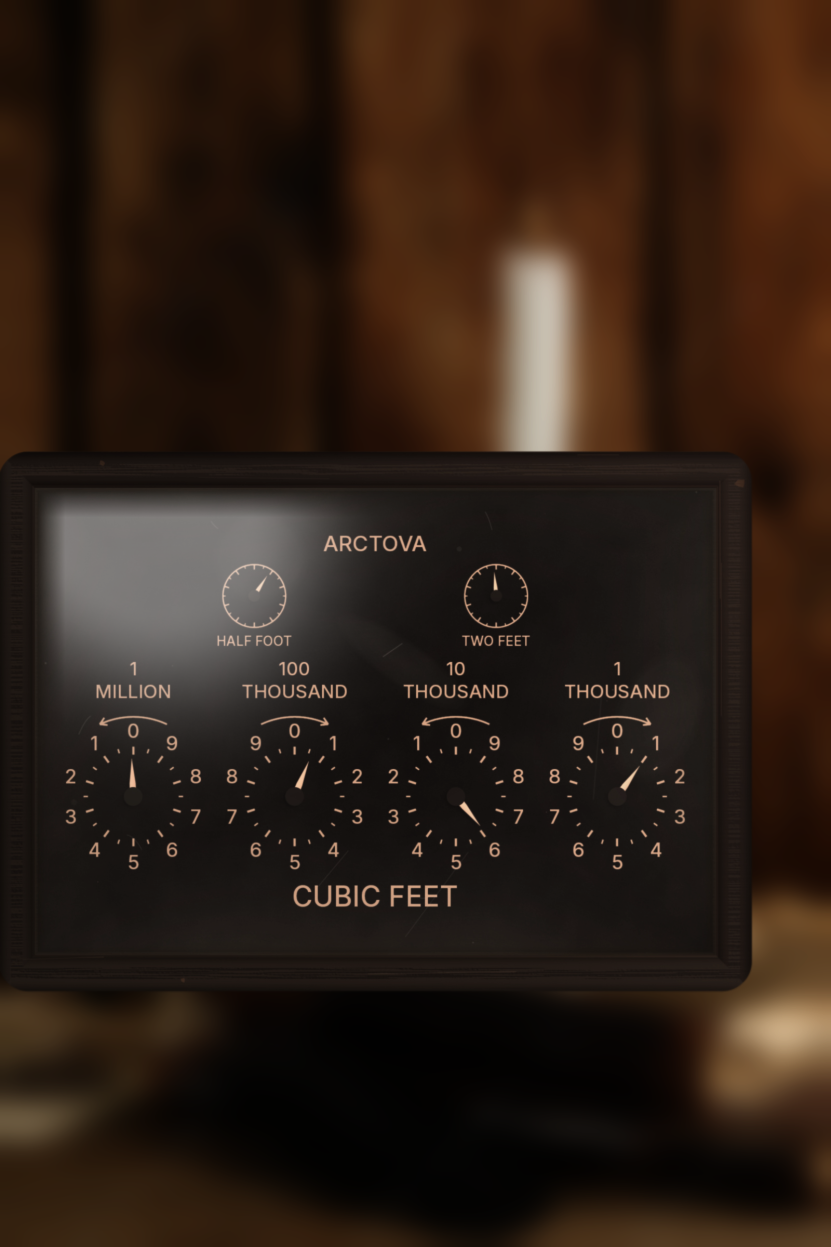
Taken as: 6100 ft³
